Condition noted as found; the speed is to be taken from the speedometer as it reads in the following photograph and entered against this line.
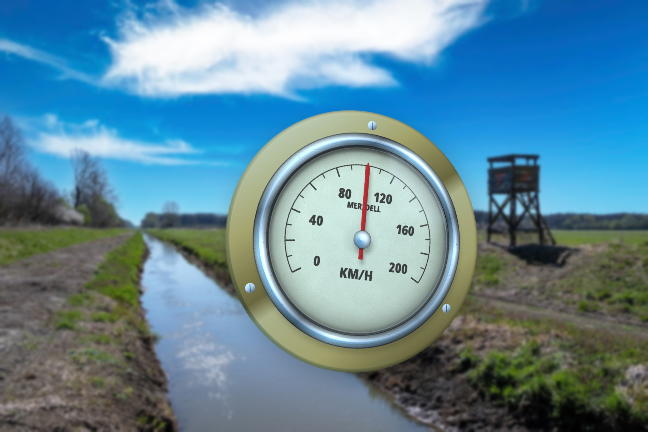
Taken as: 100 km/h
